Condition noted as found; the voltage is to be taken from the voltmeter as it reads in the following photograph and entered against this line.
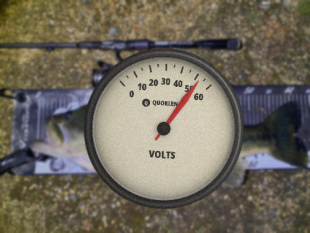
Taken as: 52.5 V
